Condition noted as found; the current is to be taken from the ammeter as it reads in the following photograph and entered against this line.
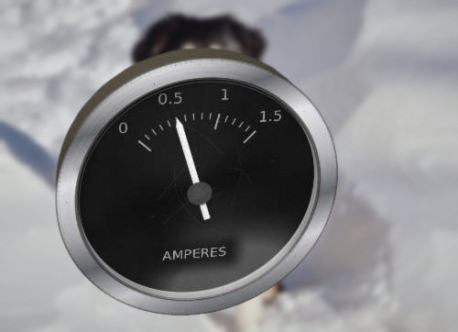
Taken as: 0.5 A
